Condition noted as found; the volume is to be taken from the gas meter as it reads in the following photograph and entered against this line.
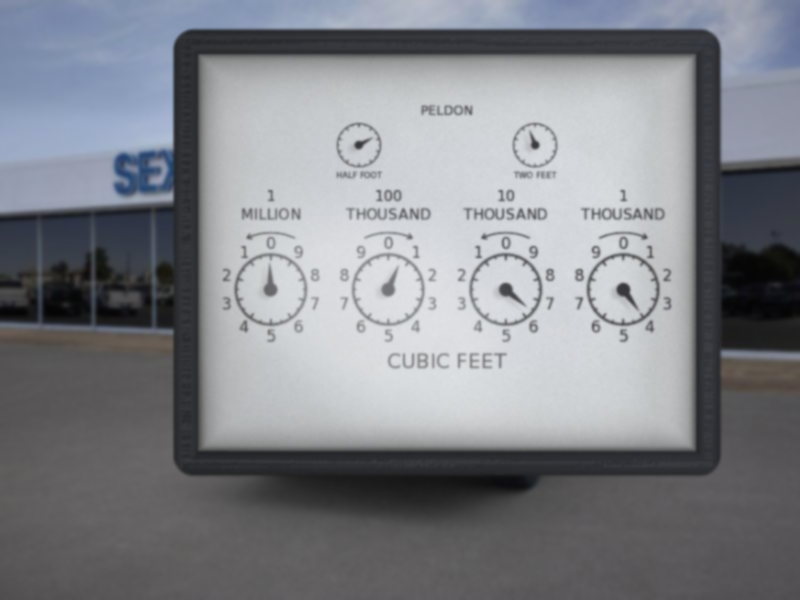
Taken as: 6400 ft³
